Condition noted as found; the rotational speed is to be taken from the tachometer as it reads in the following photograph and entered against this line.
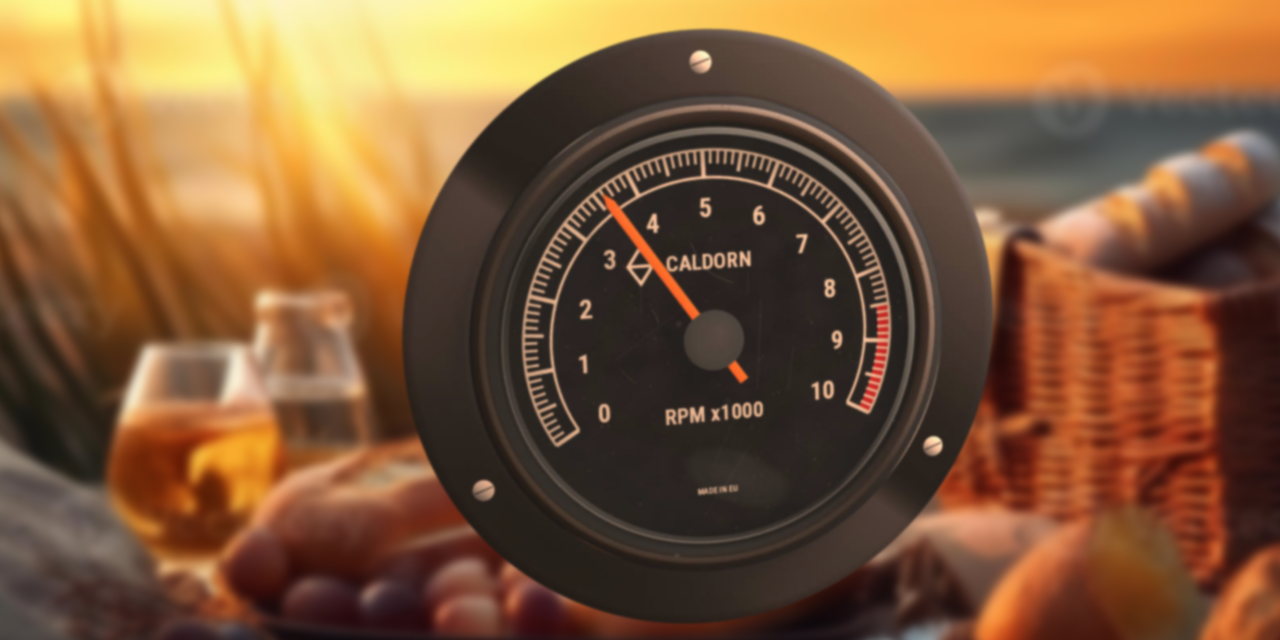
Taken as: 3600 rpm
